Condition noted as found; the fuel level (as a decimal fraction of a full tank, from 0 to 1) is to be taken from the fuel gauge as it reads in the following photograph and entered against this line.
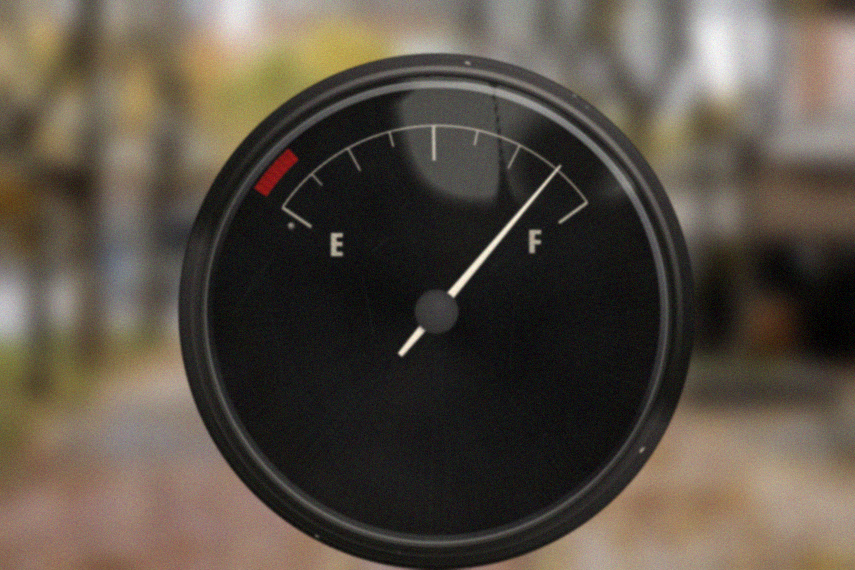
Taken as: 0.875
